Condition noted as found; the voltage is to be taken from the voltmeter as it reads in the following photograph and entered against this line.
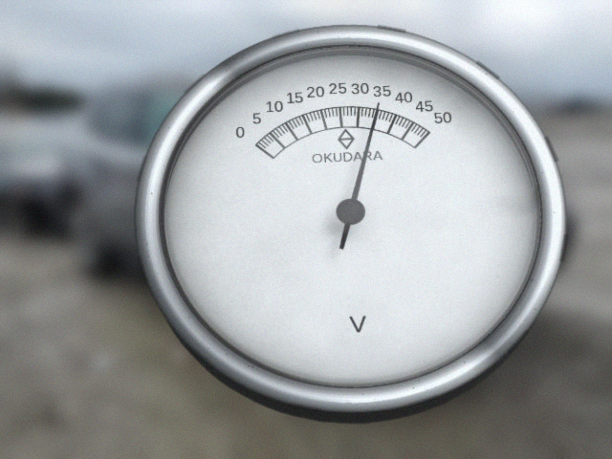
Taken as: 35 V
